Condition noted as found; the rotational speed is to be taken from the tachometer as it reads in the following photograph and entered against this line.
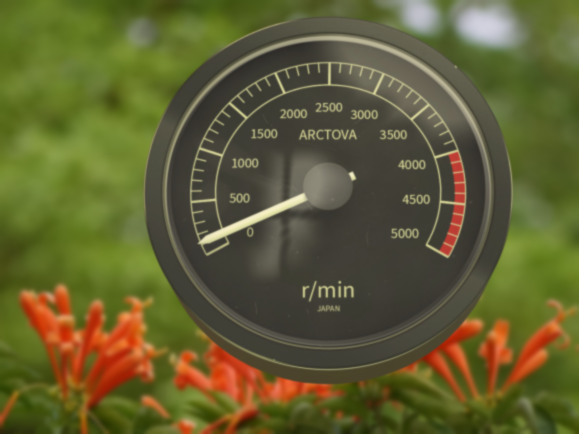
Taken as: 100 rpm
